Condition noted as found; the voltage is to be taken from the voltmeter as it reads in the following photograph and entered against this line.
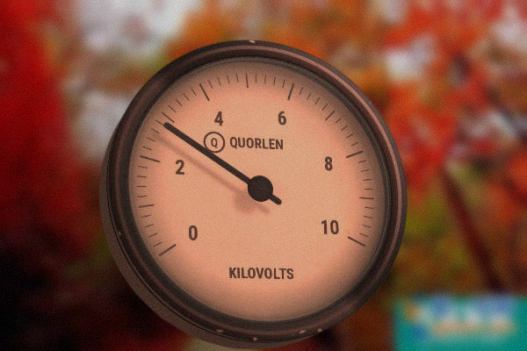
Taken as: 2.8 kV
